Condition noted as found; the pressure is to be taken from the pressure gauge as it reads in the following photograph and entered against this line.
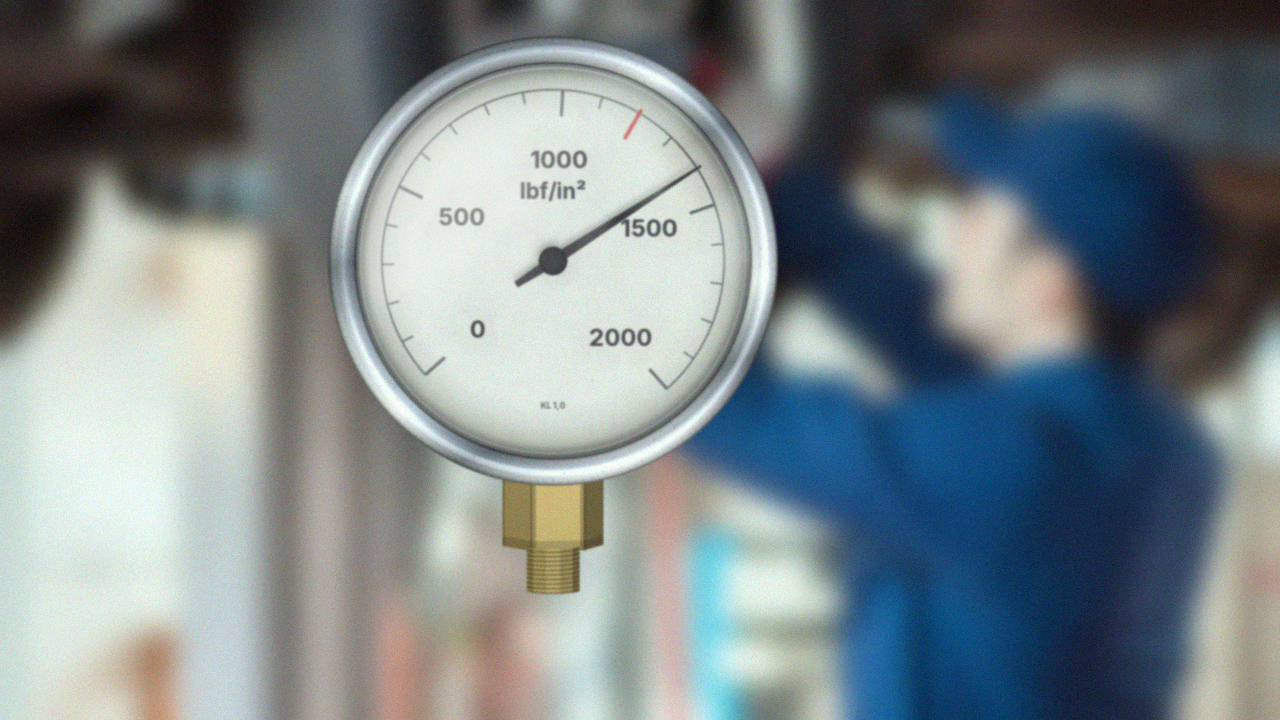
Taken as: 1400 psi
